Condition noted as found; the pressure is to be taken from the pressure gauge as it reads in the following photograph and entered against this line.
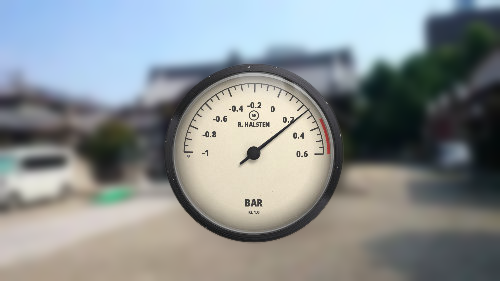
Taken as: 0.25 bar
